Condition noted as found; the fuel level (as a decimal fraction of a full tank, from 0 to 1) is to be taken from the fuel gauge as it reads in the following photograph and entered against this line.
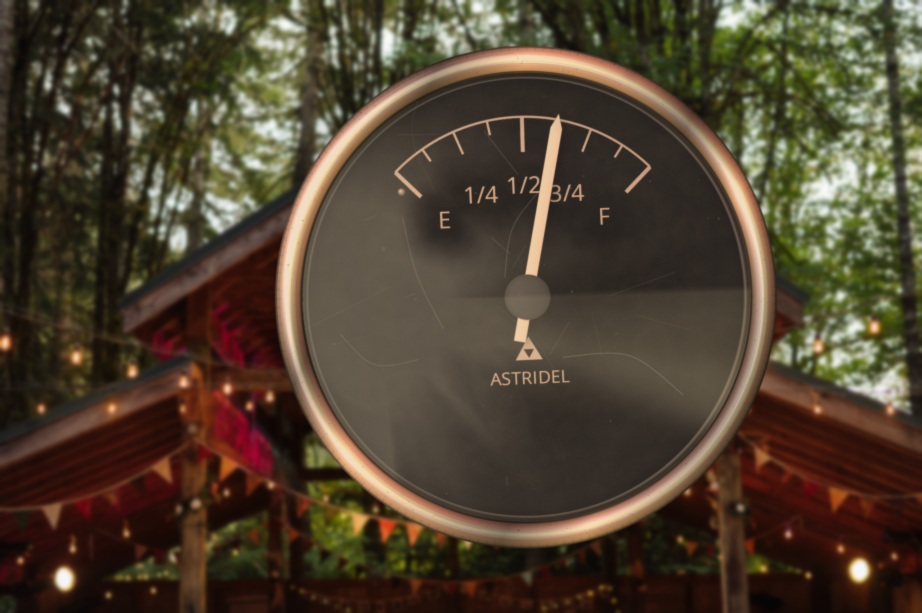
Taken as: 0.625
